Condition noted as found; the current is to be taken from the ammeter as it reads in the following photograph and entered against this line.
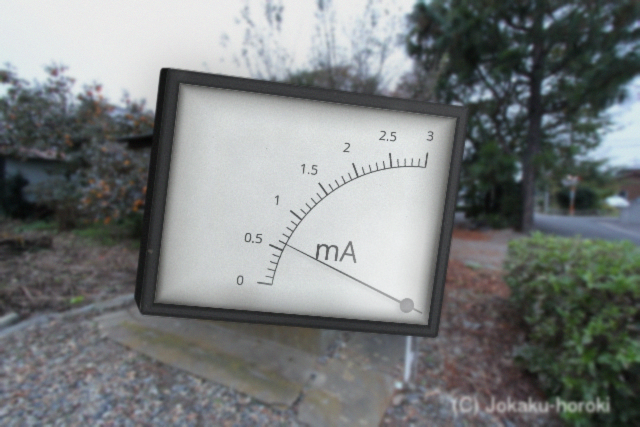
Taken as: 0.6 mA
